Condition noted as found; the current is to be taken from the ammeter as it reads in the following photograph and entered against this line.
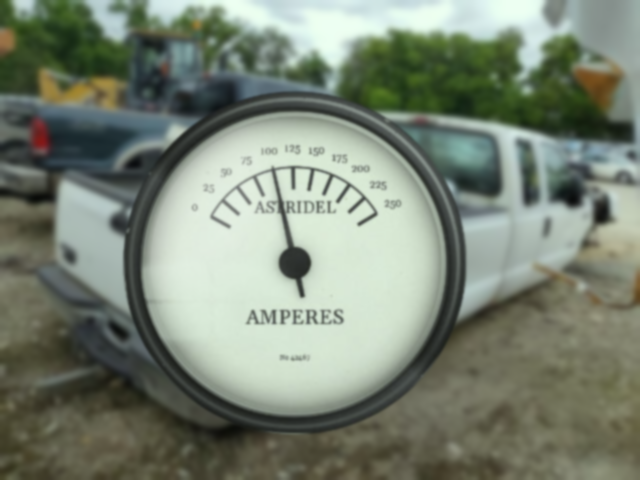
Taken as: 100 A
